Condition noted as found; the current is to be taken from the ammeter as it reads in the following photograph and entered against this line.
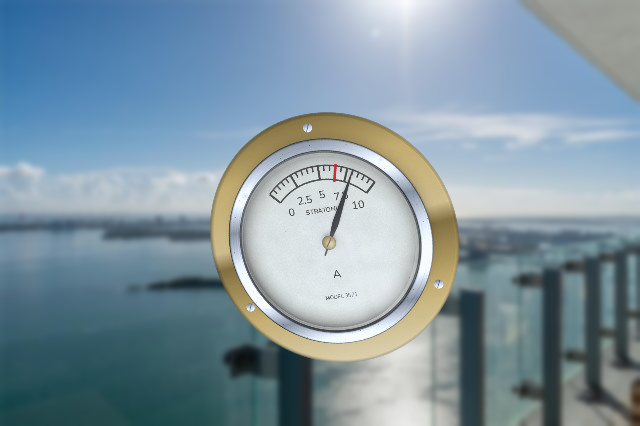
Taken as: 8 A
